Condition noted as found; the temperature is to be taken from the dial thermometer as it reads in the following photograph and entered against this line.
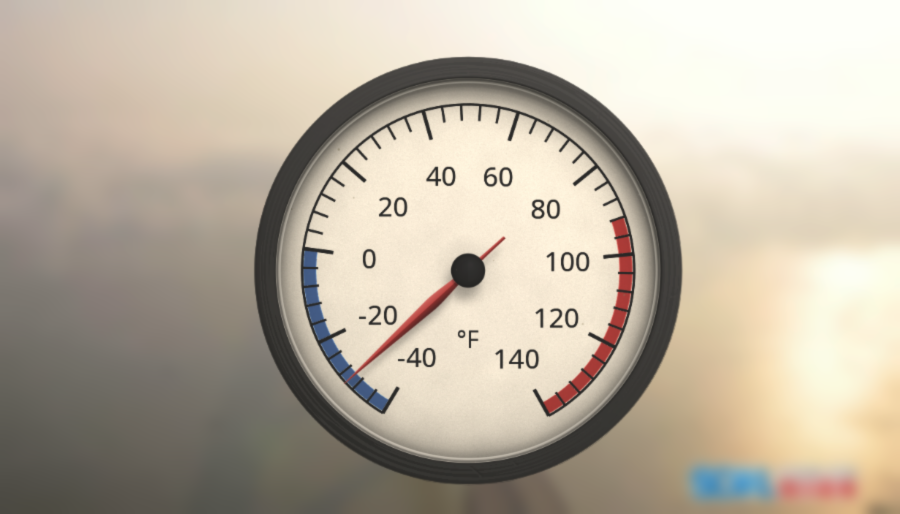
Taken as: -30 °F
